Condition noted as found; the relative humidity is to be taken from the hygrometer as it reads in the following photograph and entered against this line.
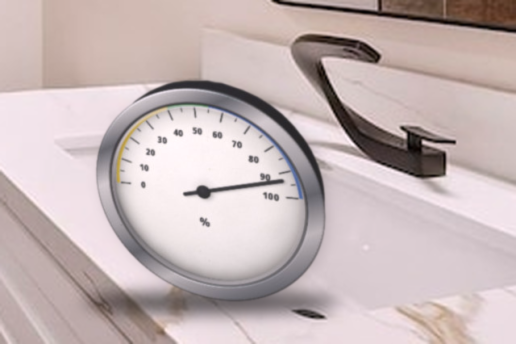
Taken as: 92.5 %
